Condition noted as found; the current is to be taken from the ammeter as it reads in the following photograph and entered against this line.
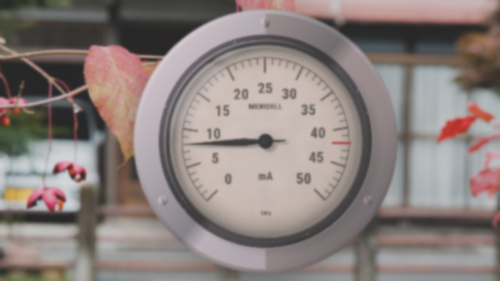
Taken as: 8 mA
